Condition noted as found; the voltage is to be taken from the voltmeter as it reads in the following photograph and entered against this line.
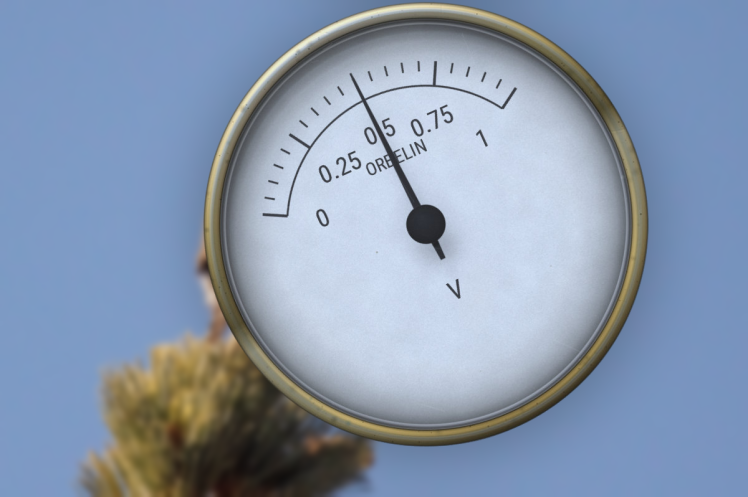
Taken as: 0.5 V
